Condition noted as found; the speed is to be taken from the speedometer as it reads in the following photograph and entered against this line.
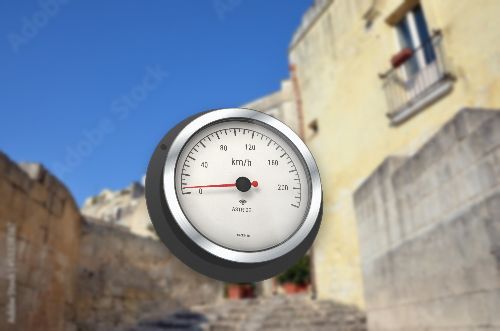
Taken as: 5 km/h
